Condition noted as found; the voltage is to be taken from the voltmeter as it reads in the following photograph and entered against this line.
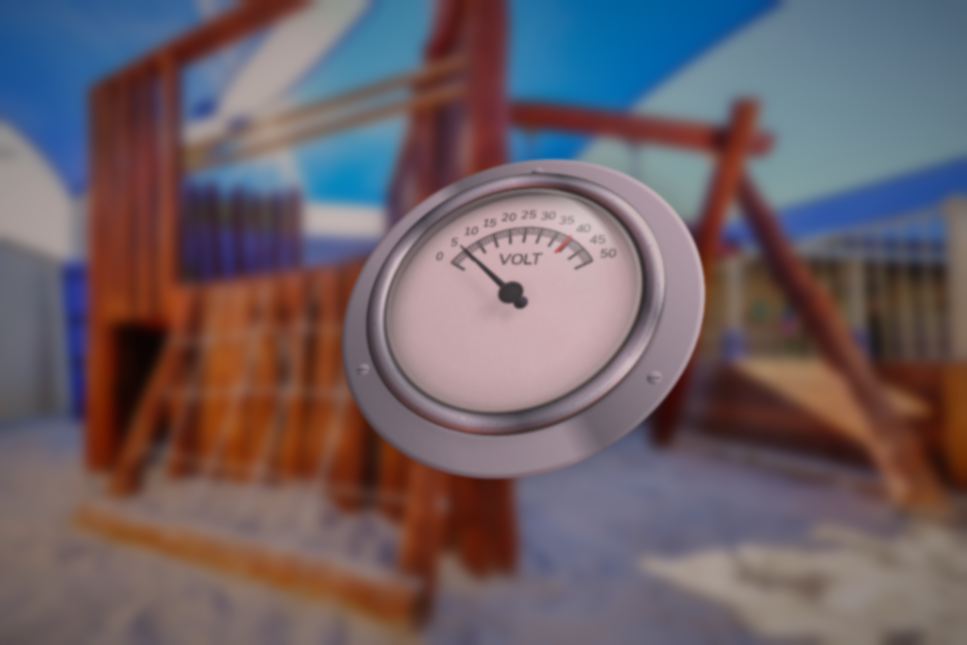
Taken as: 5 V
